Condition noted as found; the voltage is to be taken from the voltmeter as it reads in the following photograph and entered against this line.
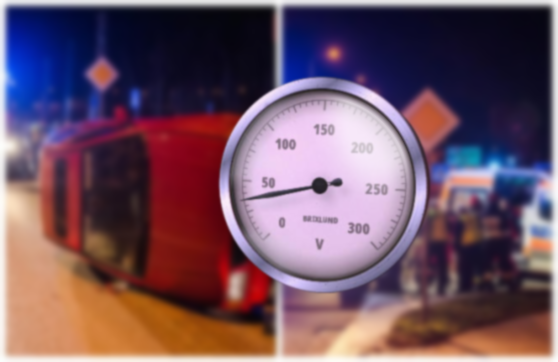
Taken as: 35 V
